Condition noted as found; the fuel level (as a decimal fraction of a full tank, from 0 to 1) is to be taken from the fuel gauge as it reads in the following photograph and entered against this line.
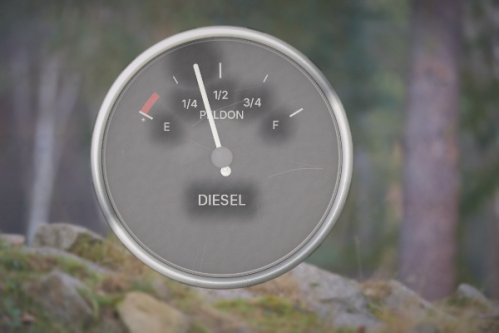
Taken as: 0.375
